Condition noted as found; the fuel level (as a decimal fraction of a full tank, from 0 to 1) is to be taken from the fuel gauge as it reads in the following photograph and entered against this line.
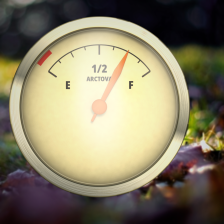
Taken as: 0.75
